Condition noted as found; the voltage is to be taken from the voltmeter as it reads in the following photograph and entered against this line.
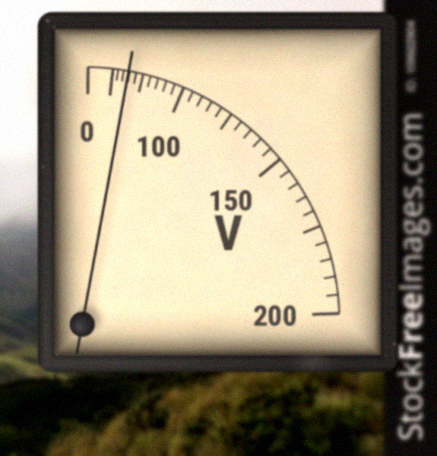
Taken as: 65 V
